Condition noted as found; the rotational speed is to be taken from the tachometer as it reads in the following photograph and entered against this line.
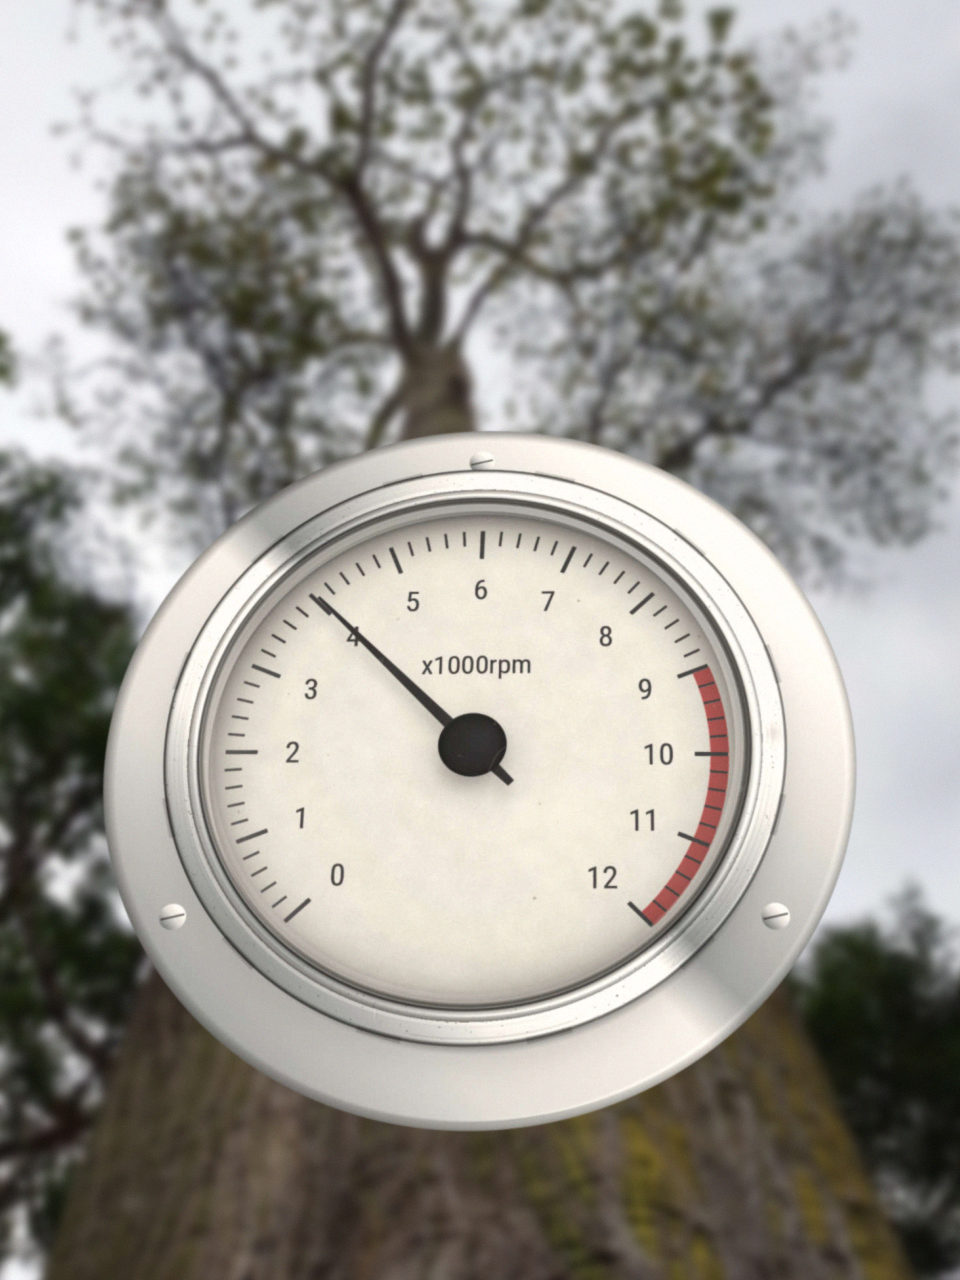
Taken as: 4000 rpm
